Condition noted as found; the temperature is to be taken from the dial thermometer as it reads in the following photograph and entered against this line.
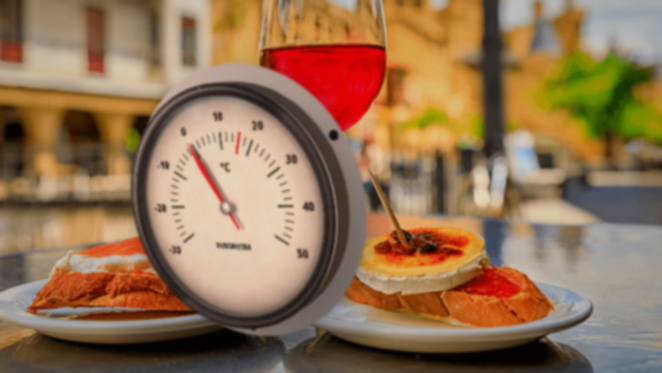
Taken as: 0 °C
